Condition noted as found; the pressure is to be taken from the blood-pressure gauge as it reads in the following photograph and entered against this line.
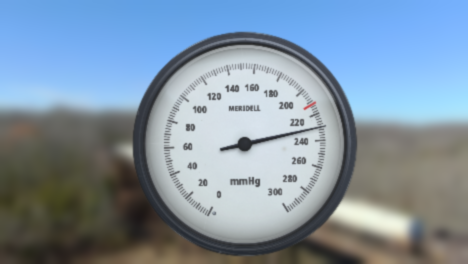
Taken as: 230 mmHg
